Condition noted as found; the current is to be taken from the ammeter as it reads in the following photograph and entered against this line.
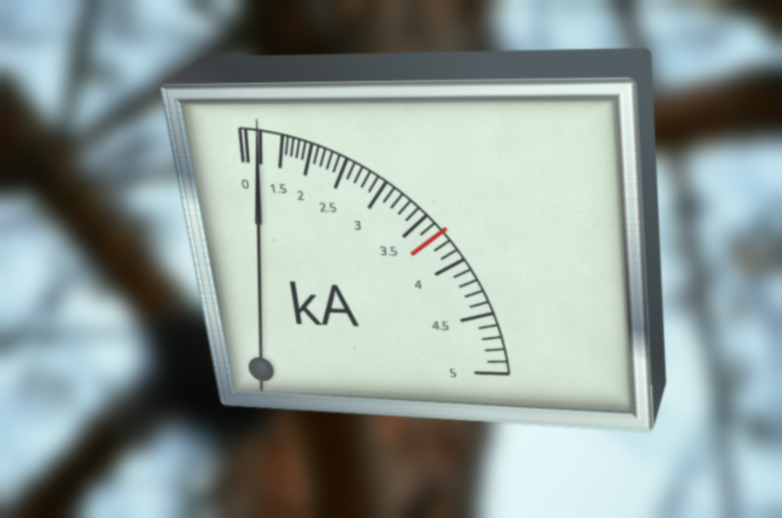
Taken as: 1 kA
